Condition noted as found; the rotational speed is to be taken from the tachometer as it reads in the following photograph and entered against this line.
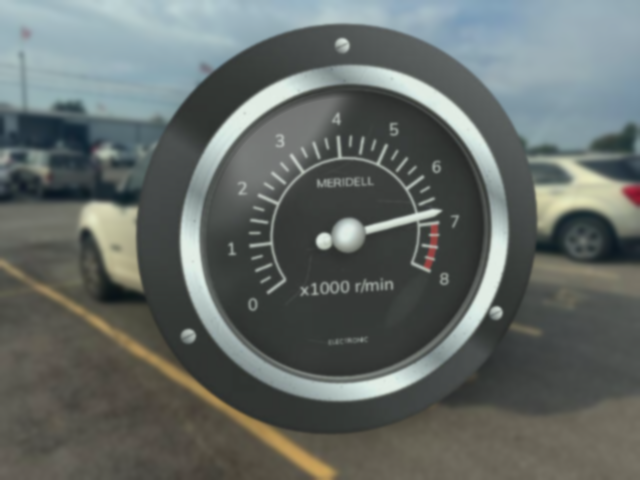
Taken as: 6750 rpm
